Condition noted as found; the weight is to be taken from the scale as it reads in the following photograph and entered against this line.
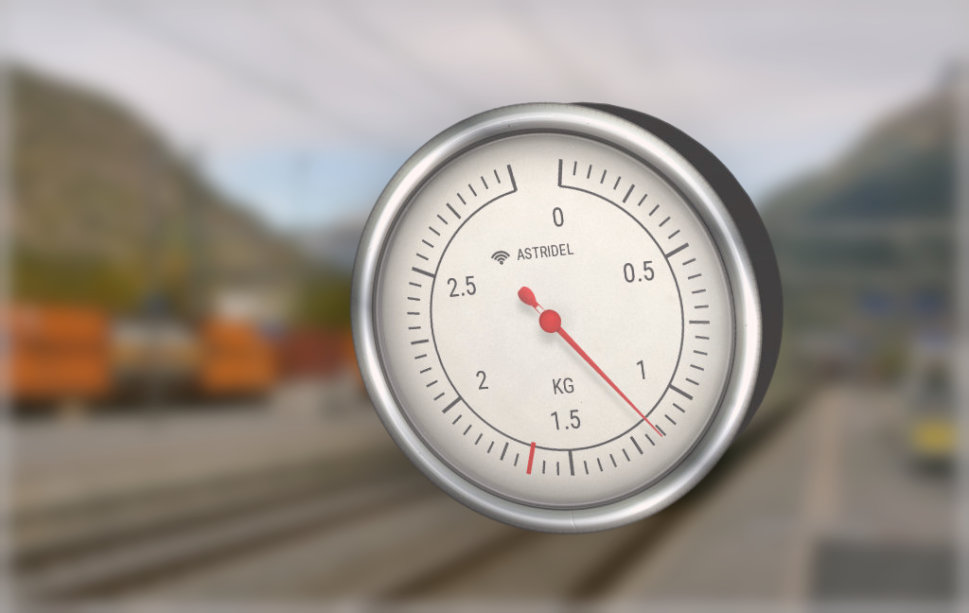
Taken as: 1.15 kg
